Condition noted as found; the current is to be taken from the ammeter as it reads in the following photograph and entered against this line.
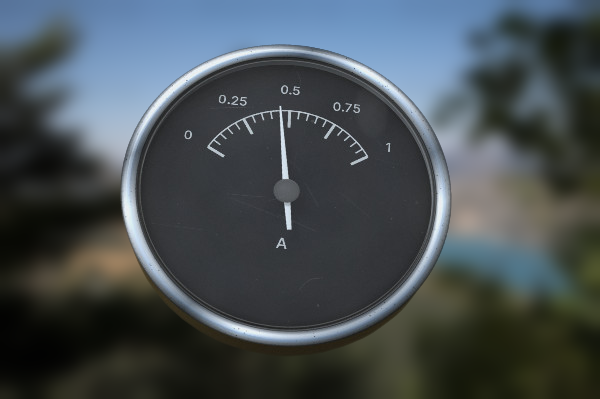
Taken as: 0.45 A
